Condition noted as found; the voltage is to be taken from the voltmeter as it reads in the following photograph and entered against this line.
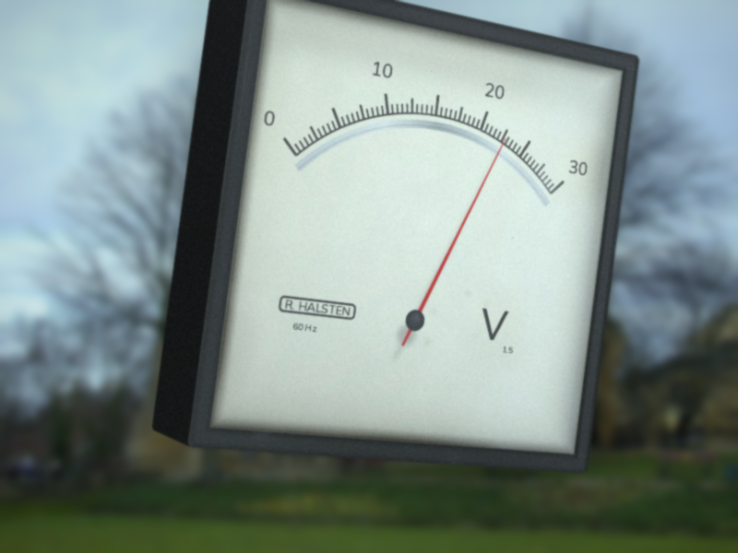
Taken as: 22.5 V
